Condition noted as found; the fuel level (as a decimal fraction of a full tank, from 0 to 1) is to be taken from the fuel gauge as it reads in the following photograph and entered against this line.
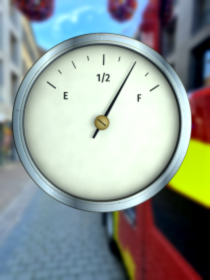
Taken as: 0.75
